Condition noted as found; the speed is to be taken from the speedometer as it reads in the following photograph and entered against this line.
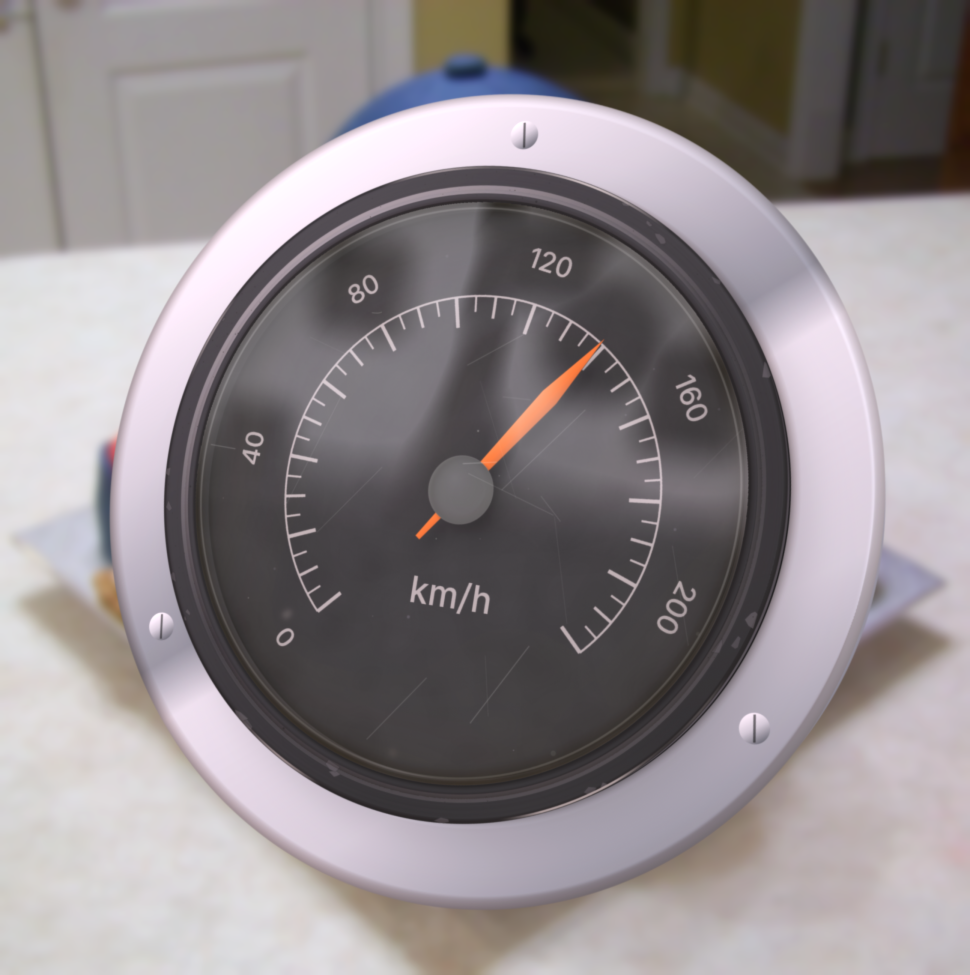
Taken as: 140 km/h
